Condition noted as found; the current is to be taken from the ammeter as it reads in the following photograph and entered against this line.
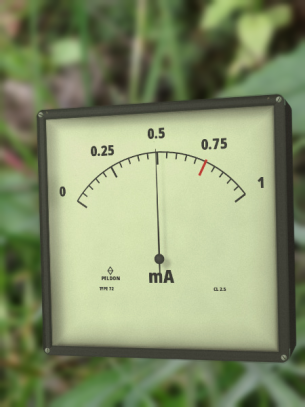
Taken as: 0.5 mA
